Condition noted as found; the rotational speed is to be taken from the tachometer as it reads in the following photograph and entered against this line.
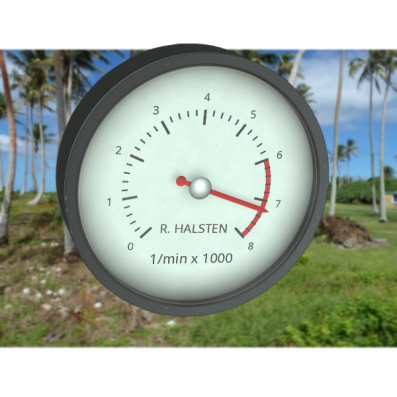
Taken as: 7200 rpm
